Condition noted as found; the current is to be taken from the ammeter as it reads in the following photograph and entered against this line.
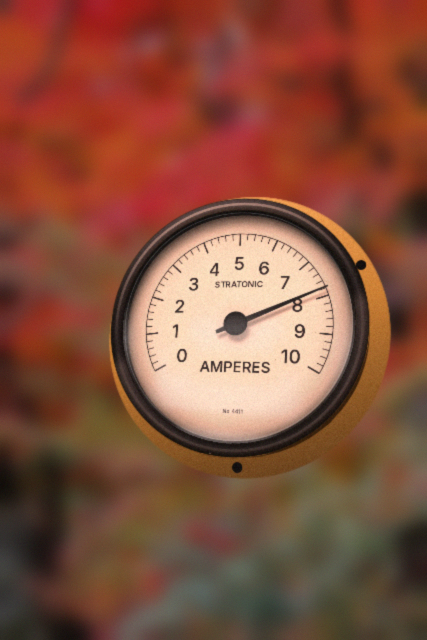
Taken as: 7.8 A
